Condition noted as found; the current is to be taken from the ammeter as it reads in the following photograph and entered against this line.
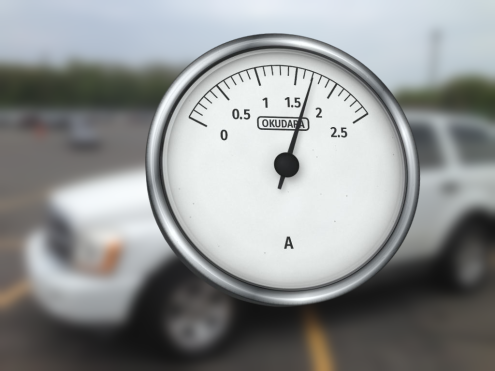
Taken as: 1.7 A
